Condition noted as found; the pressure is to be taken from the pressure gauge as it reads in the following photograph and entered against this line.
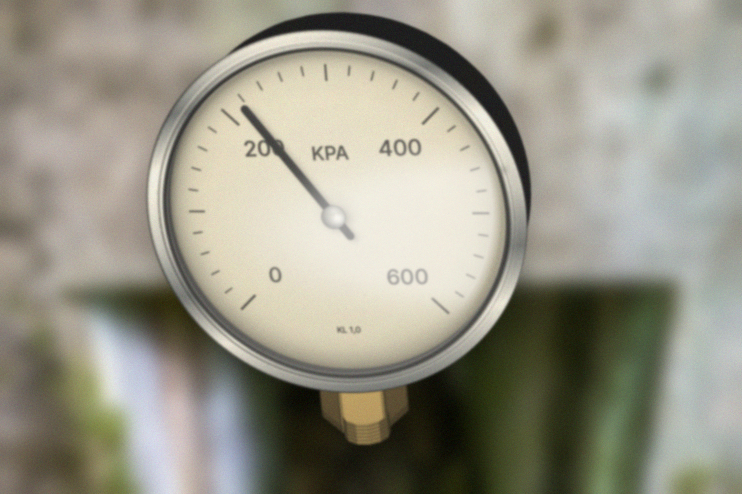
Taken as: 220 kPa
